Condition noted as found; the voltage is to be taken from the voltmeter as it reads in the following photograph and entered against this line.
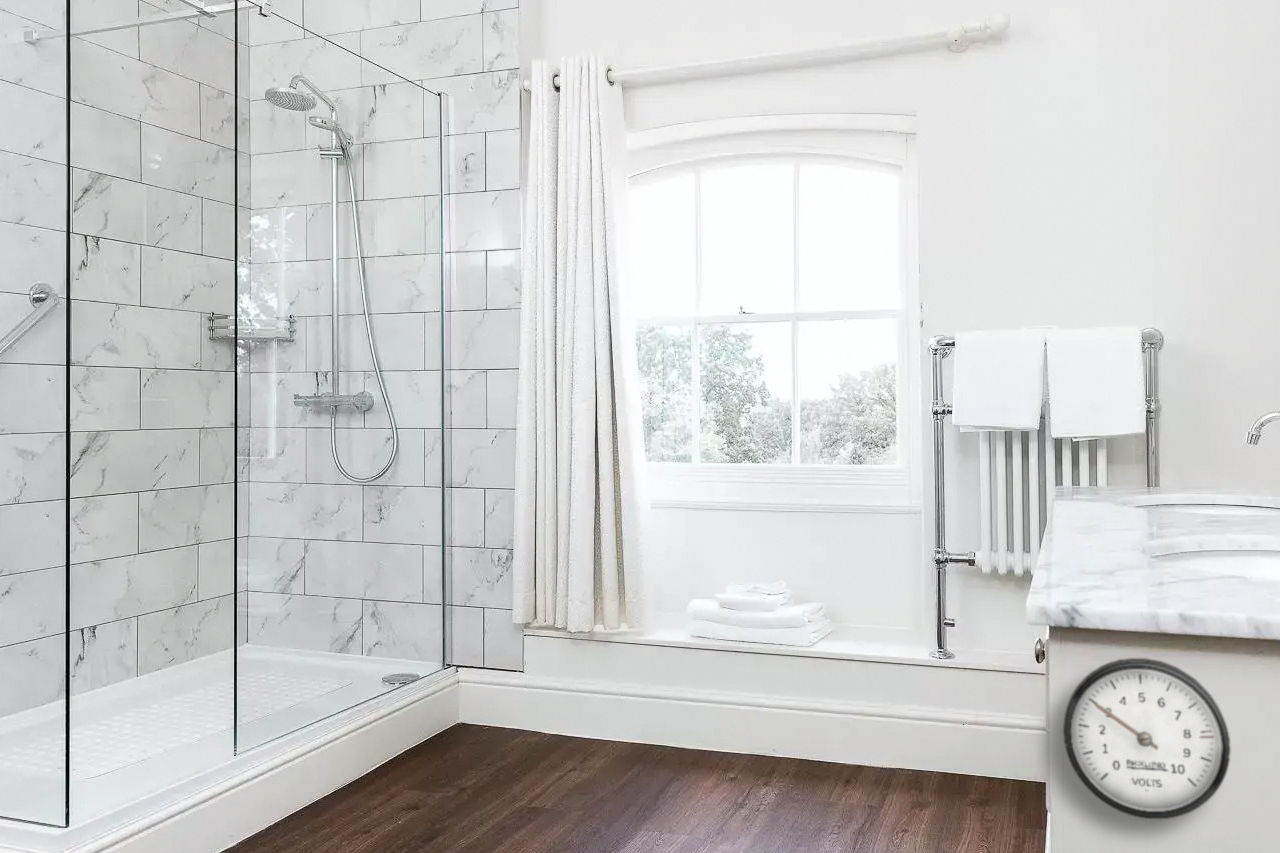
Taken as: 3 V
